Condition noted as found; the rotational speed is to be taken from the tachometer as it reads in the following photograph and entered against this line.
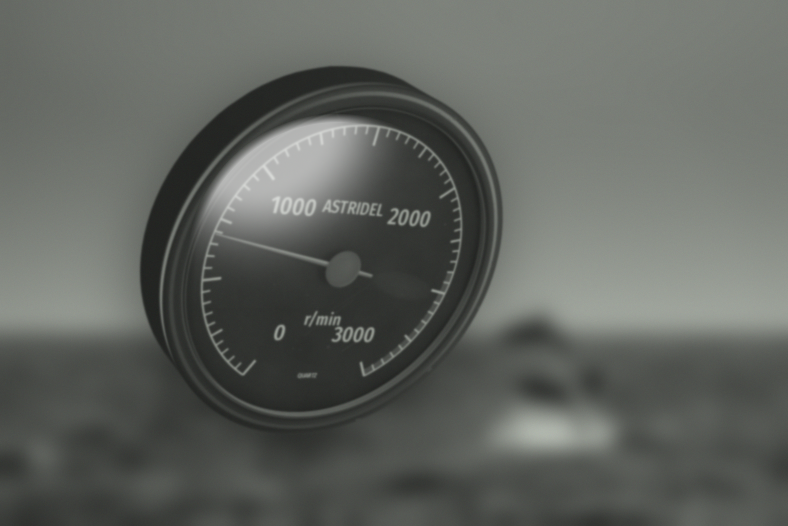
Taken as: 700 rpm
